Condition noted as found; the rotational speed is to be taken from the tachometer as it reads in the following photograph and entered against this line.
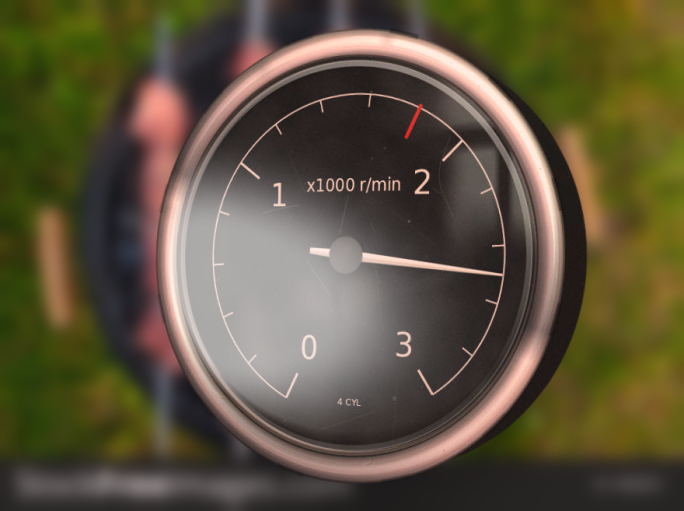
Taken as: 2500 rpm
